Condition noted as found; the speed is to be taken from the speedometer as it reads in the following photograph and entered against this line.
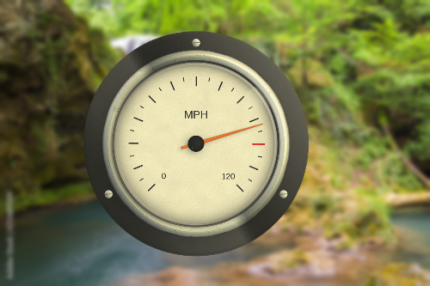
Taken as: 92.5 mph
